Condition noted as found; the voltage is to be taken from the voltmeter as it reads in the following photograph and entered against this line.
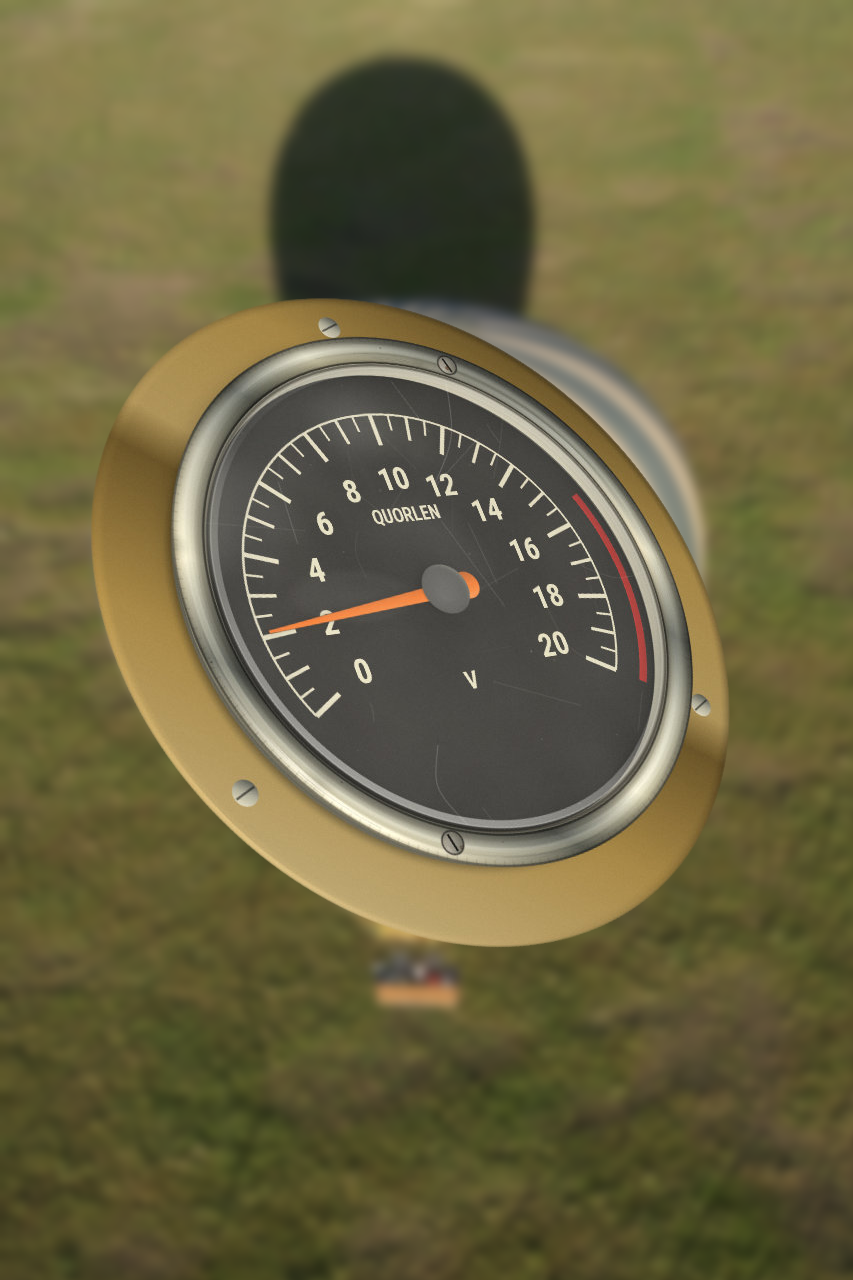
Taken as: 2 V
